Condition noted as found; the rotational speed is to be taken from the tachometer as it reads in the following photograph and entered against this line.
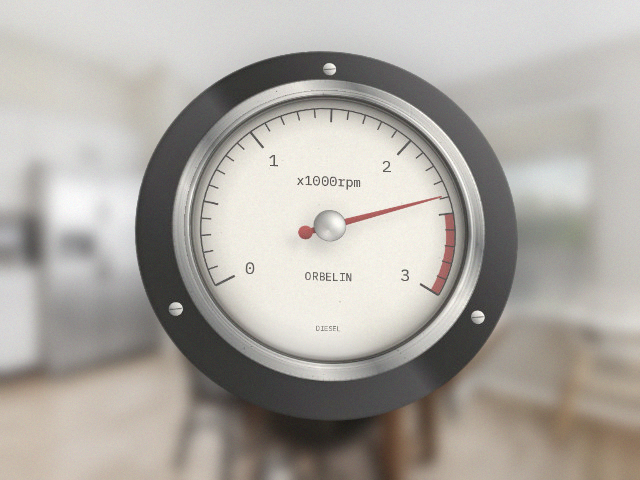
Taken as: 2400 rpm
